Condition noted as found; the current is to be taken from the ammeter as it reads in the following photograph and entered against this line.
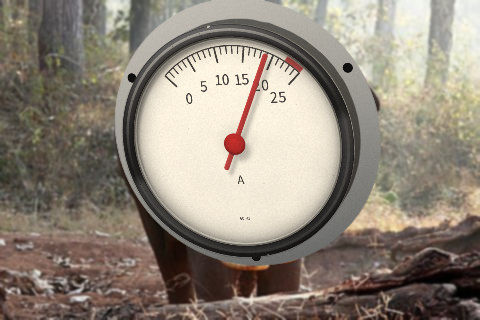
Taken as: 19 A
